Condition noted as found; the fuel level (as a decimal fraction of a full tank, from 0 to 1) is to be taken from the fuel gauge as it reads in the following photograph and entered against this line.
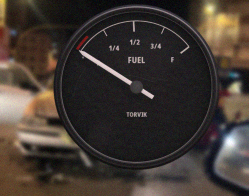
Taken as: 0
